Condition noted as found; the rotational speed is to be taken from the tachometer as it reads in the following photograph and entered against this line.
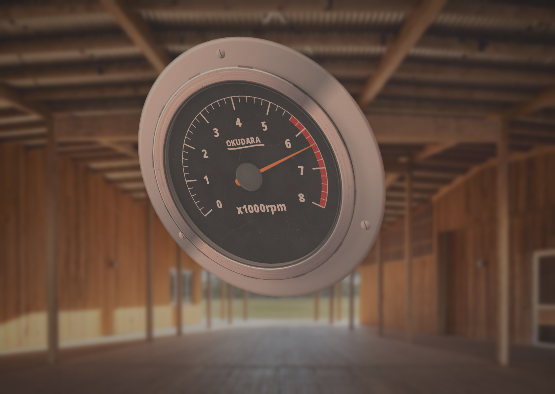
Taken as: 6400 rpm
